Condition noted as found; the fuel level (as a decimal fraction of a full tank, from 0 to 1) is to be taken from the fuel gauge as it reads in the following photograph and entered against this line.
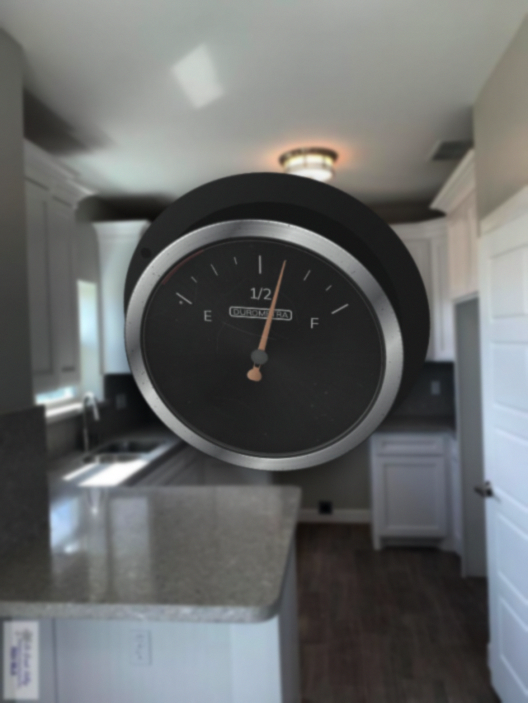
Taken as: 0.625
